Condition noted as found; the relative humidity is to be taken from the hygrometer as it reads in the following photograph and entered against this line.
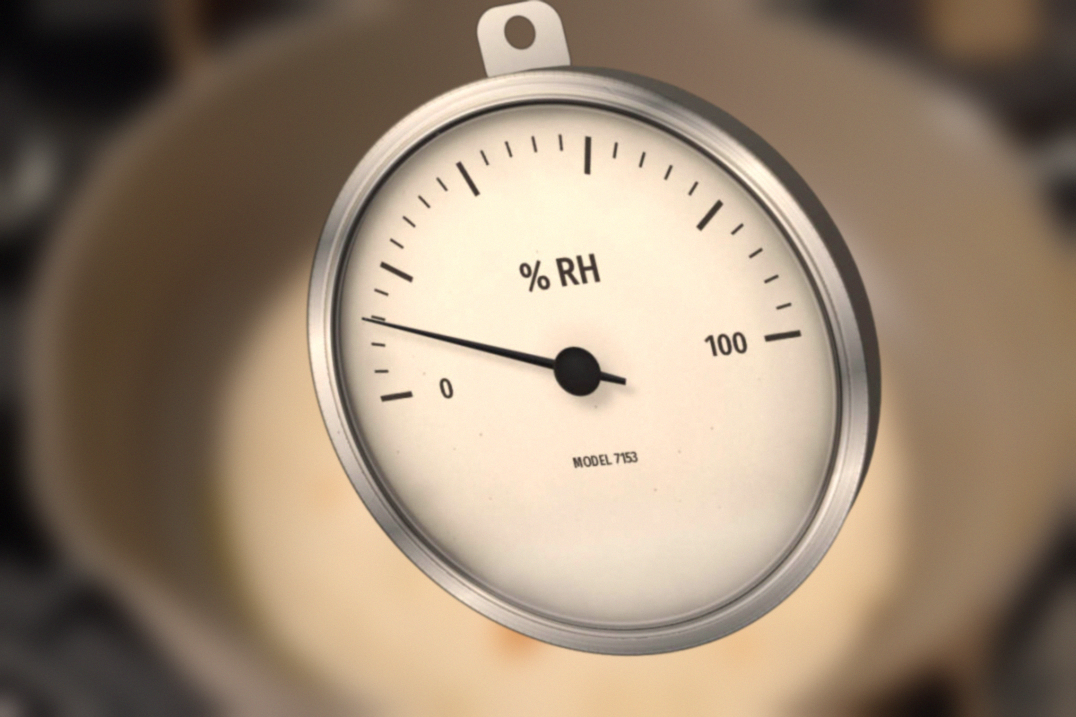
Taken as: 12 %
